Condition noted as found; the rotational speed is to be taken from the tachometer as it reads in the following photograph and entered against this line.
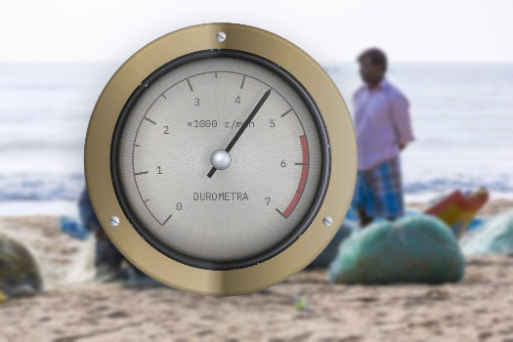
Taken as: 4500 rpm
